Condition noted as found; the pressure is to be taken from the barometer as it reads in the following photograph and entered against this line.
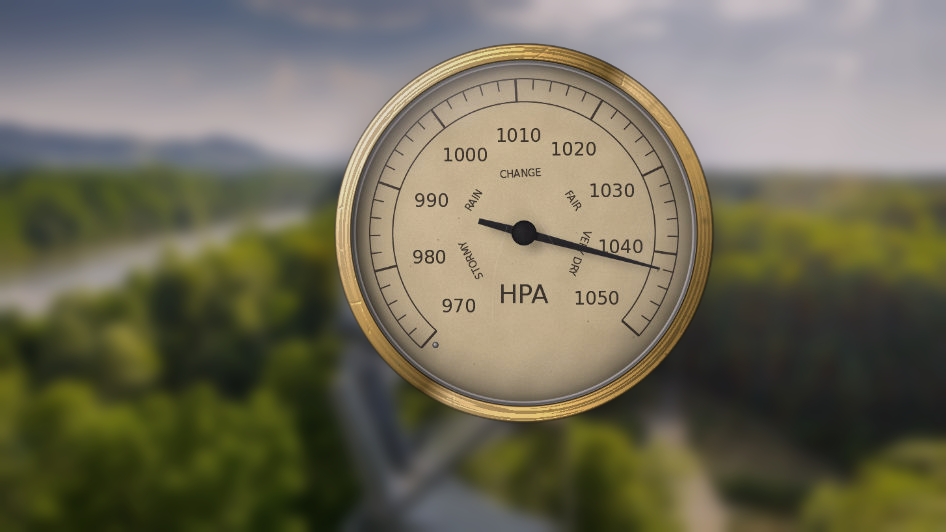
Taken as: 1042 hPa
